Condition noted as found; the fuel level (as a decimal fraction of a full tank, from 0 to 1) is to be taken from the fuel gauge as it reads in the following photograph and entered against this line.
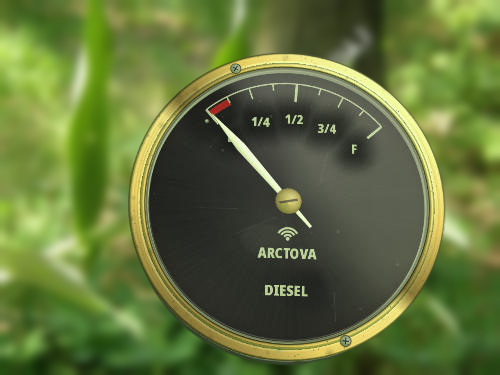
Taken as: 0
